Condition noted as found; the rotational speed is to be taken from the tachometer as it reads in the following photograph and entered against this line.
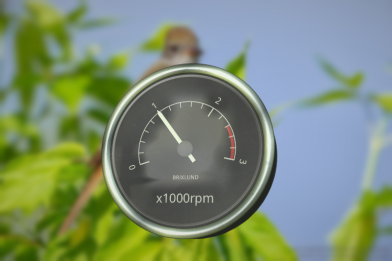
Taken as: 1000 rpm
